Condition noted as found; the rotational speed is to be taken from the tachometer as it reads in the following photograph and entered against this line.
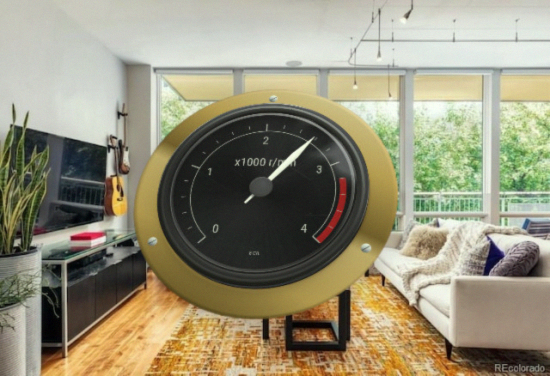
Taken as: 2600 rpm
